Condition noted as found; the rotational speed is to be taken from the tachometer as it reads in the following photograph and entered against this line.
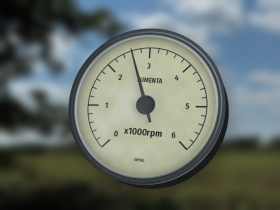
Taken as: 2600 rpm
